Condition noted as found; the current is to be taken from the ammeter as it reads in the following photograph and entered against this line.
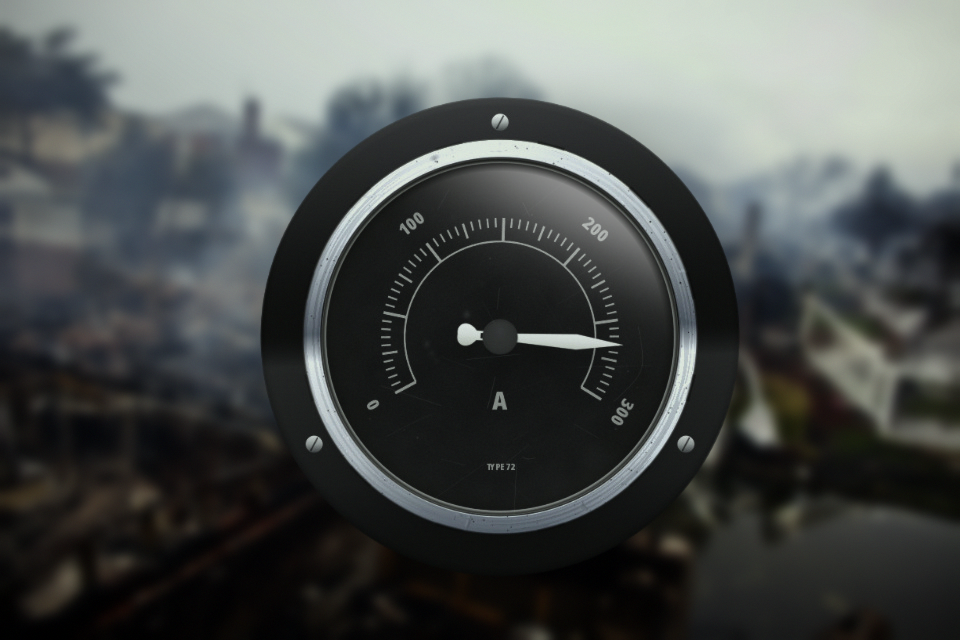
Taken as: 265 A
